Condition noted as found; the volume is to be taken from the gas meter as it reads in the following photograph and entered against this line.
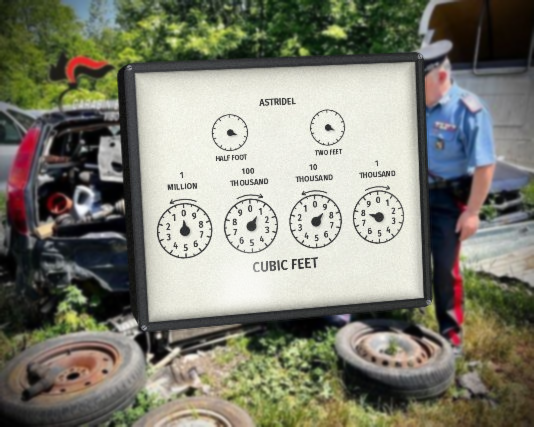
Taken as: 8800 ft³
